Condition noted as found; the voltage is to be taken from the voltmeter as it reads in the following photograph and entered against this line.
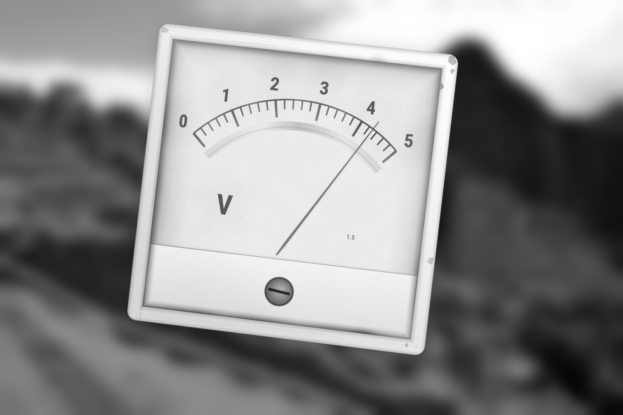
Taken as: 4.3 V
